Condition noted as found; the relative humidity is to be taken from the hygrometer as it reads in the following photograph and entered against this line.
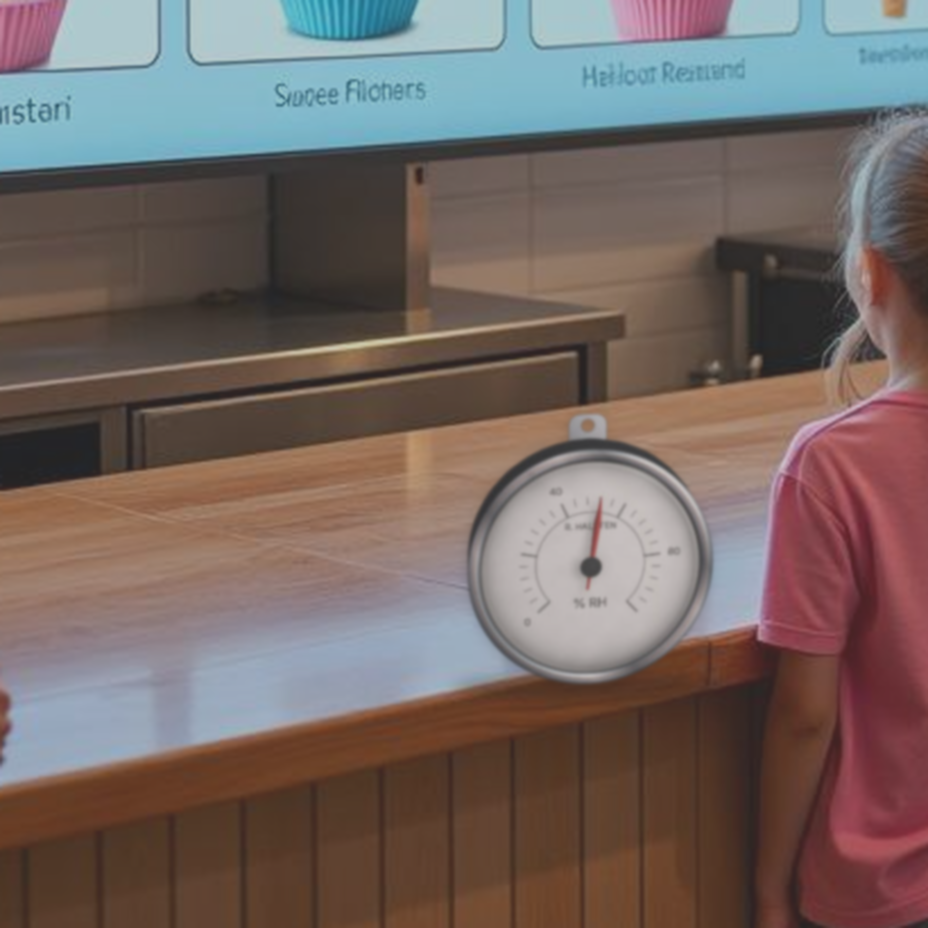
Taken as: 52 %
